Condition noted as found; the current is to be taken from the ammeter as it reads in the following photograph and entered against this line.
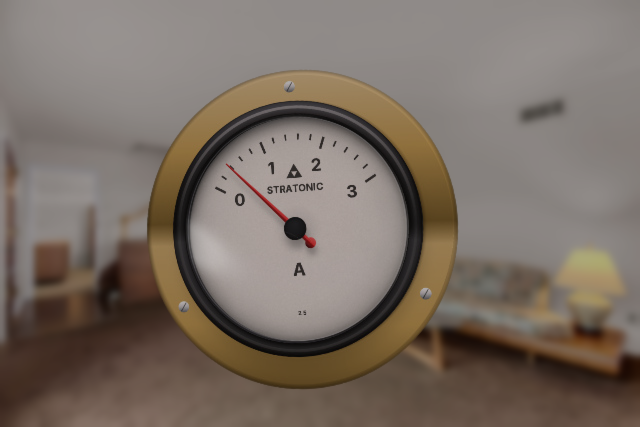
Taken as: 0.4 A
